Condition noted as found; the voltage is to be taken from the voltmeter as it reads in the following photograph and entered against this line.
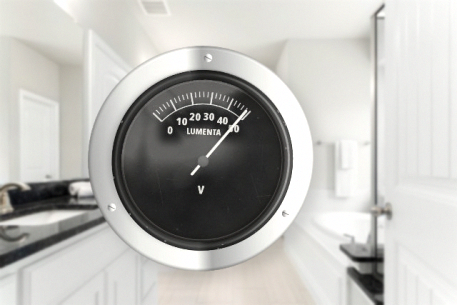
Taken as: 48 V
